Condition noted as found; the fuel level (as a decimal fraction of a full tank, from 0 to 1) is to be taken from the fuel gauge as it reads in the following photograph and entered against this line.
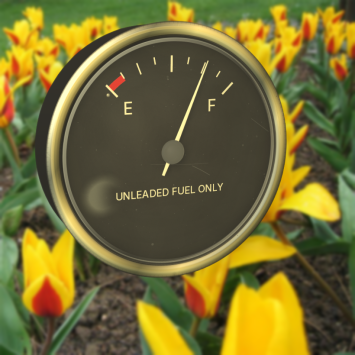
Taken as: 0.75
